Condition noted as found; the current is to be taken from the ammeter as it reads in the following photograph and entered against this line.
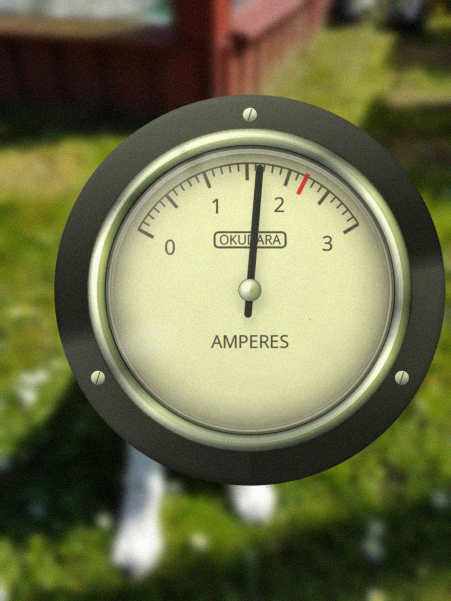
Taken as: 1.65 A
